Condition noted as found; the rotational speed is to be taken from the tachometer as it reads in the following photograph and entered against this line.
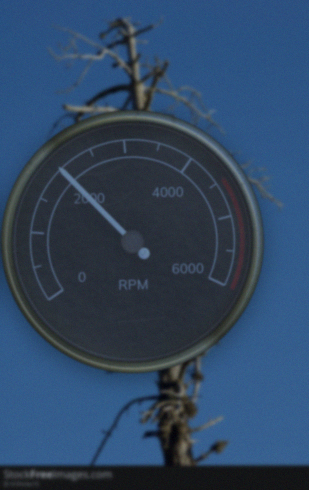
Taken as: 2000 rpm
